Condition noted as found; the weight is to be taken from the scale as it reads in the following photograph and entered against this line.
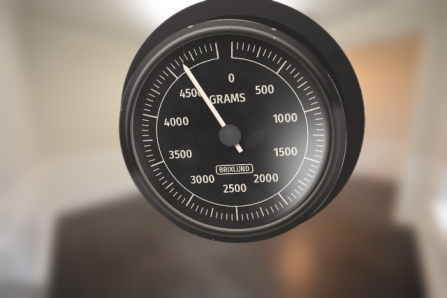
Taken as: 4650 g
